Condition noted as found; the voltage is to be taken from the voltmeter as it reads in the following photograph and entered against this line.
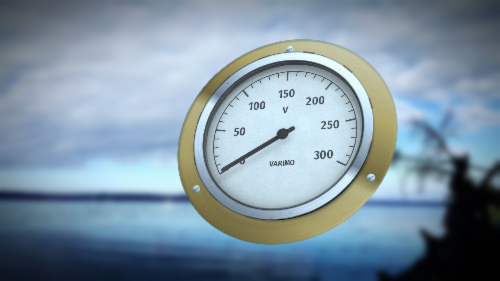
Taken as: 0 V
